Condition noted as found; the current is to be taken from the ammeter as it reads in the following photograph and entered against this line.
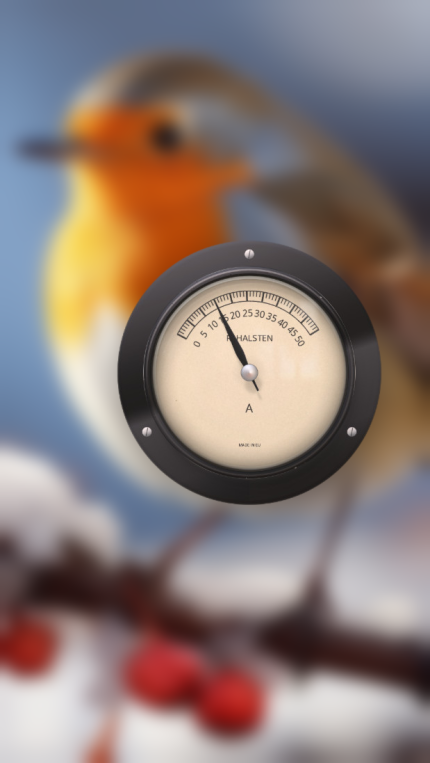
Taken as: 15 A
